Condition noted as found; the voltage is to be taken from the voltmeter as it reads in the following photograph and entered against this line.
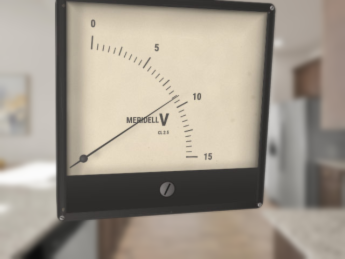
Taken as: 9 V
